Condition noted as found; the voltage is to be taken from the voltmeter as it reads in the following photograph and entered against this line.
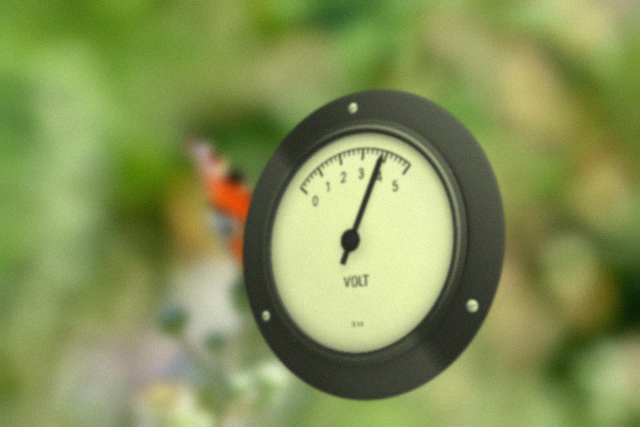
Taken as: 4 V
